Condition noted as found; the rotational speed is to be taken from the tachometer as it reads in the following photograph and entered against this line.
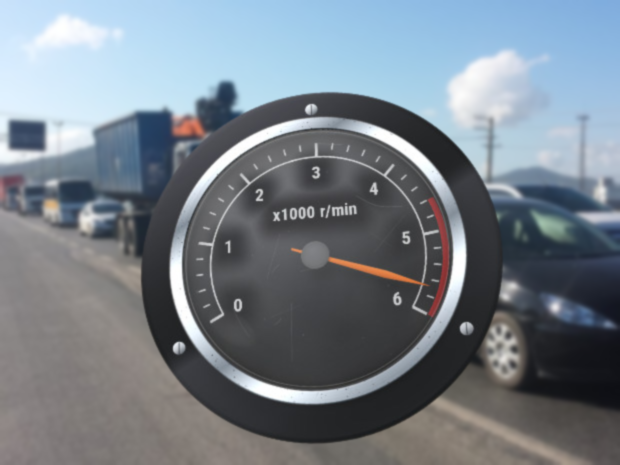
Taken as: 5700 rpm
